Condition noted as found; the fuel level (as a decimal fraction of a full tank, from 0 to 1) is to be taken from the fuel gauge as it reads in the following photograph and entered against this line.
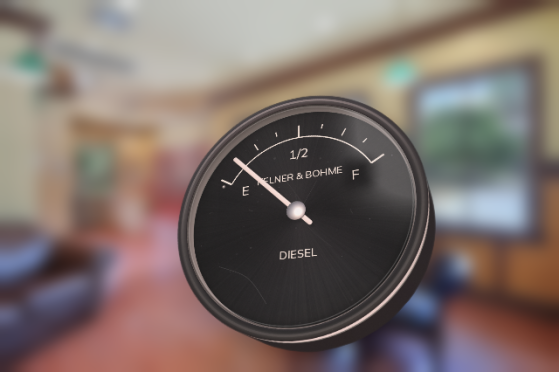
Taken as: 0.125
